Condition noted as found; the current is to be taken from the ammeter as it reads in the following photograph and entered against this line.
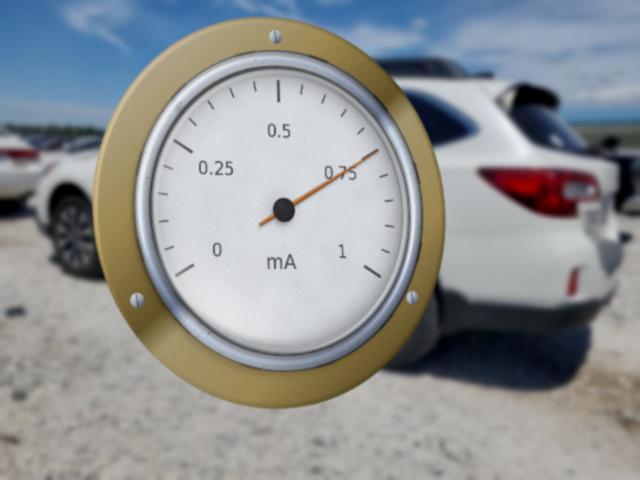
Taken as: 0.75 mA
